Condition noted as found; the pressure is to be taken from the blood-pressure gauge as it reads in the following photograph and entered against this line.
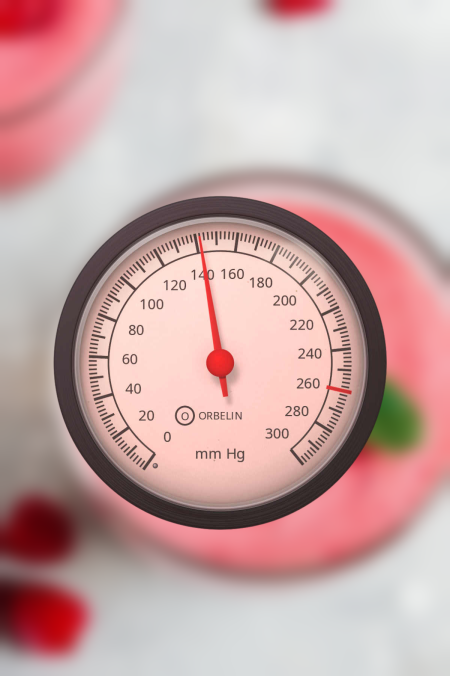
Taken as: 142 mmHg
